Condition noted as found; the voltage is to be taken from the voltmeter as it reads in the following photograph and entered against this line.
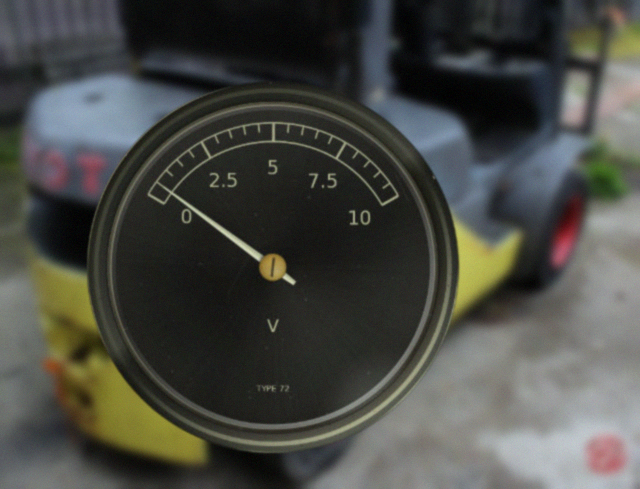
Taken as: 0.5 V
